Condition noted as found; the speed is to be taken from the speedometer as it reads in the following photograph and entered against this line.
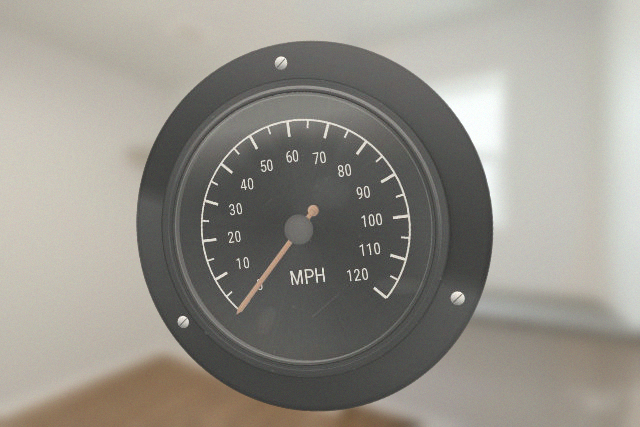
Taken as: 0 mph
